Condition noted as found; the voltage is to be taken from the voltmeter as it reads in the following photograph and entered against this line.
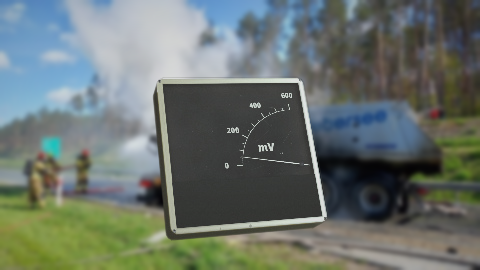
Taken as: 50 mV
